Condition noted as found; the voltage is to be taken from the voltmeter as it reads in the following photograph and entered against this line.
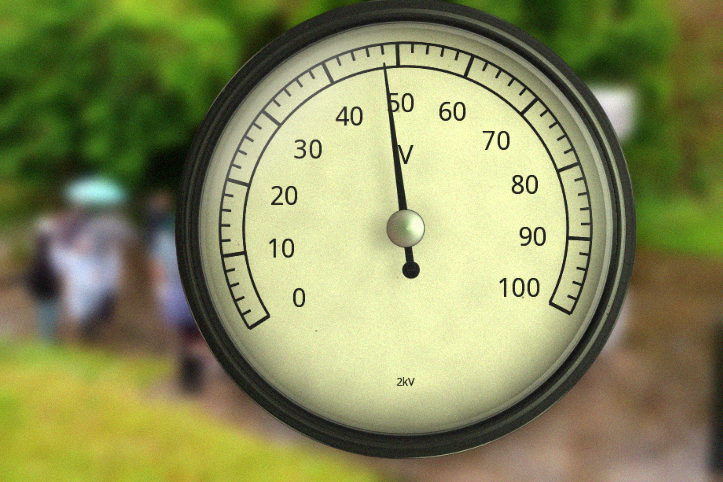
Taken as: 48 V
